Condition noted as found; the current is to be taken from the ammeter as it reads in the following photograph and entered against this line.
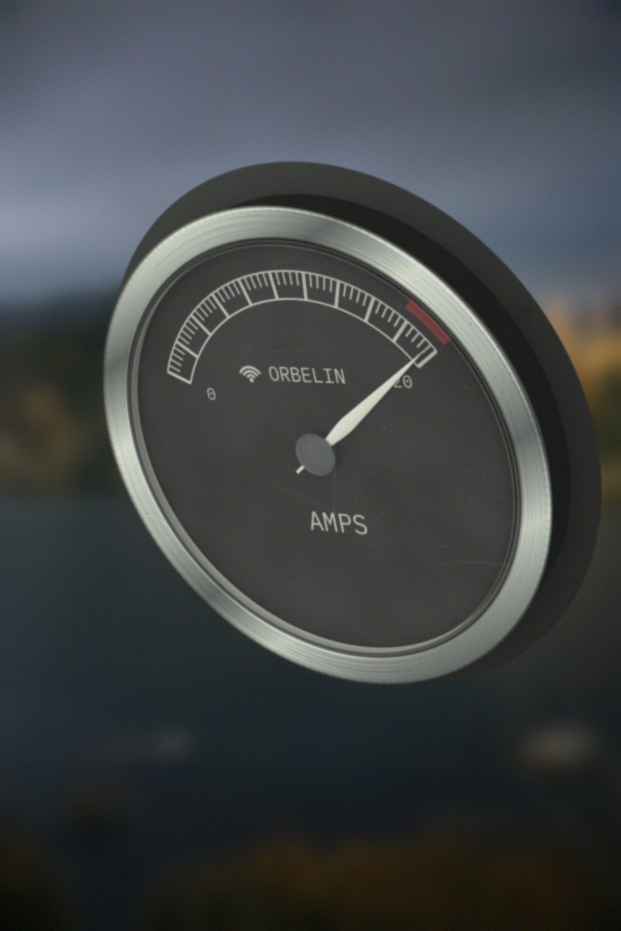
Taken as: 19.6 A
